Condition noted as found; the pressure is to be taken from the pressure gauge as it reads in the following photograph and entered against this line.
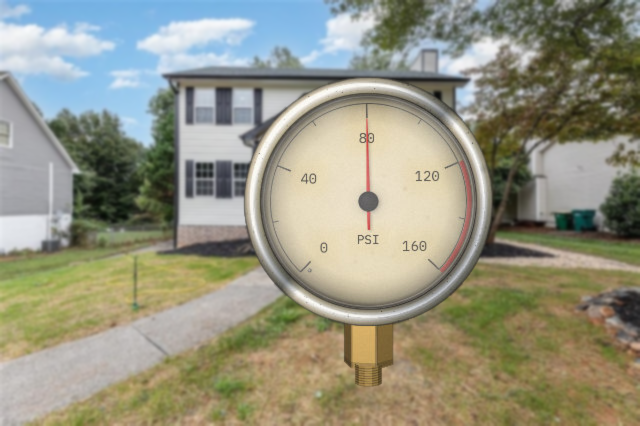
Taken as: 80 psi
